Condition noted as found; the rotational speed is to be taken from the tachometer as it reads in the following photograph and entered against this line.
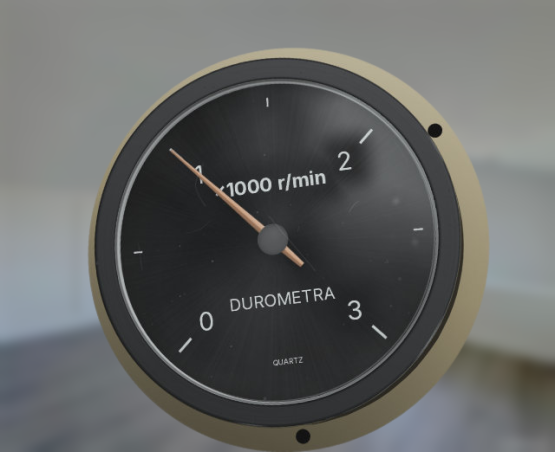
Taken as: 1000 rpm
